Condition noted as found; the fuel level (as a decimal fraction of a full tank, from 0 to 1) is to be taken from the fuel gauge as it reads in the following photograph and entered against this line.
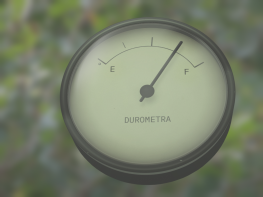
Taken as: 0.75
